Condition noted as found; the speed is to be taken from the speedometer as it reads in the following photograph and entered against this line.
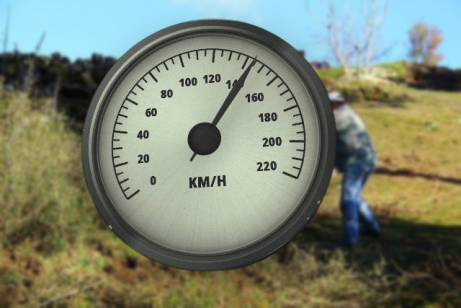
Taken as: 145 km/h
